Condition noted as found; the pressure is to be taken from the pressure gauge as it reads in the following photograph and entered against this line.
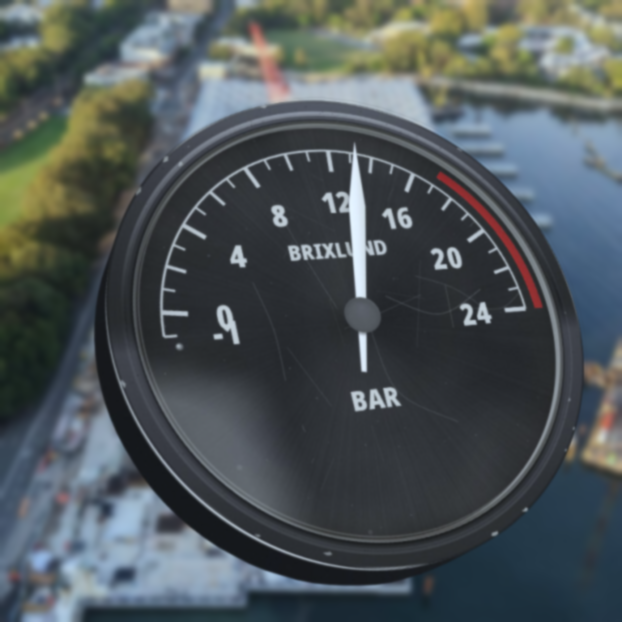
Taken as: 13 bar
